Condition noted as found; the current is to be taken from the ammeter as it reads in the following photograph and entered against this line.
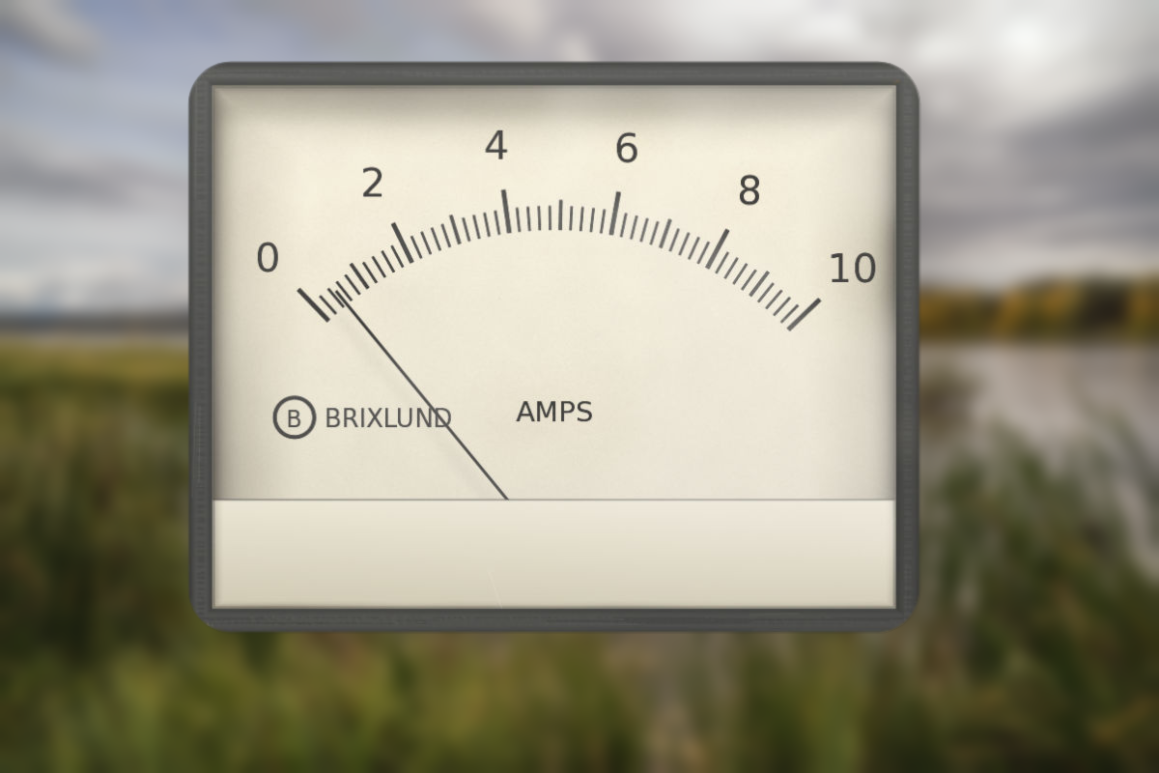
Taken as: 0.5 A
